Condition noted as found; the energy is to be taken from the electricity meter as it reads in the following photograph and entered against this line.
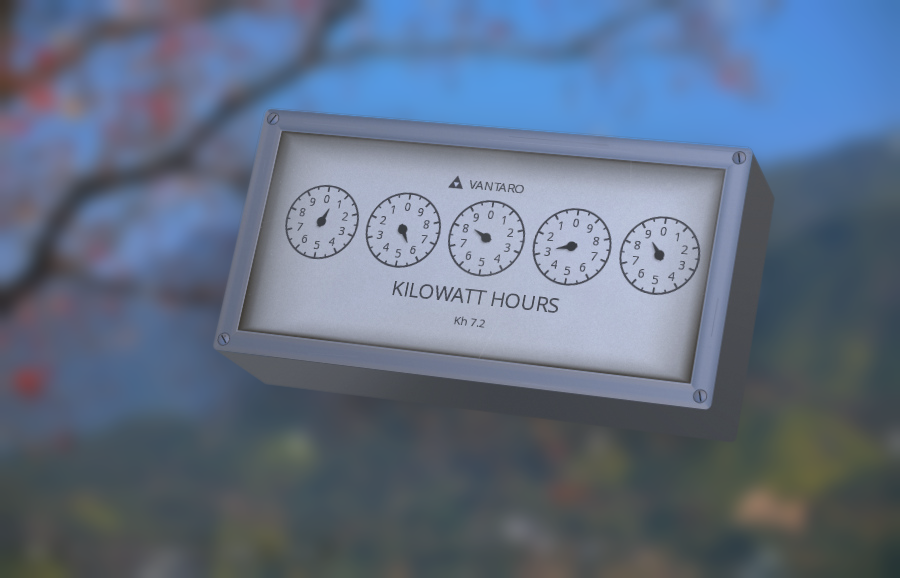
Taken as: 5829 kWh
